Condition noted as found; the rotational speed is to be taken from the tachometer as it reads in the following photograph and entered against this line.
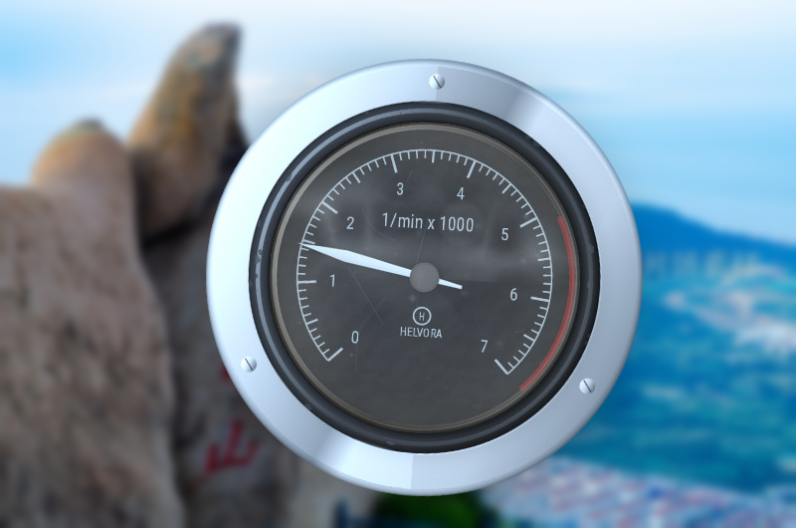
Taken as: 1450 rpm
